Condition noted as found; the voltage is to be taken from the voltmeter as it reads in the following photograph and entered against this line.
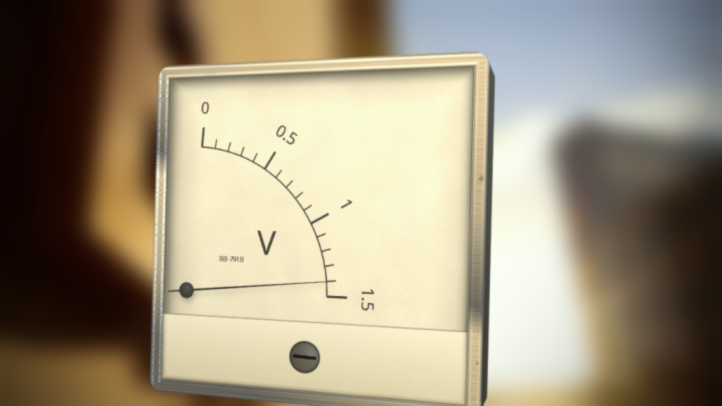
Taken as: 1.4 V
